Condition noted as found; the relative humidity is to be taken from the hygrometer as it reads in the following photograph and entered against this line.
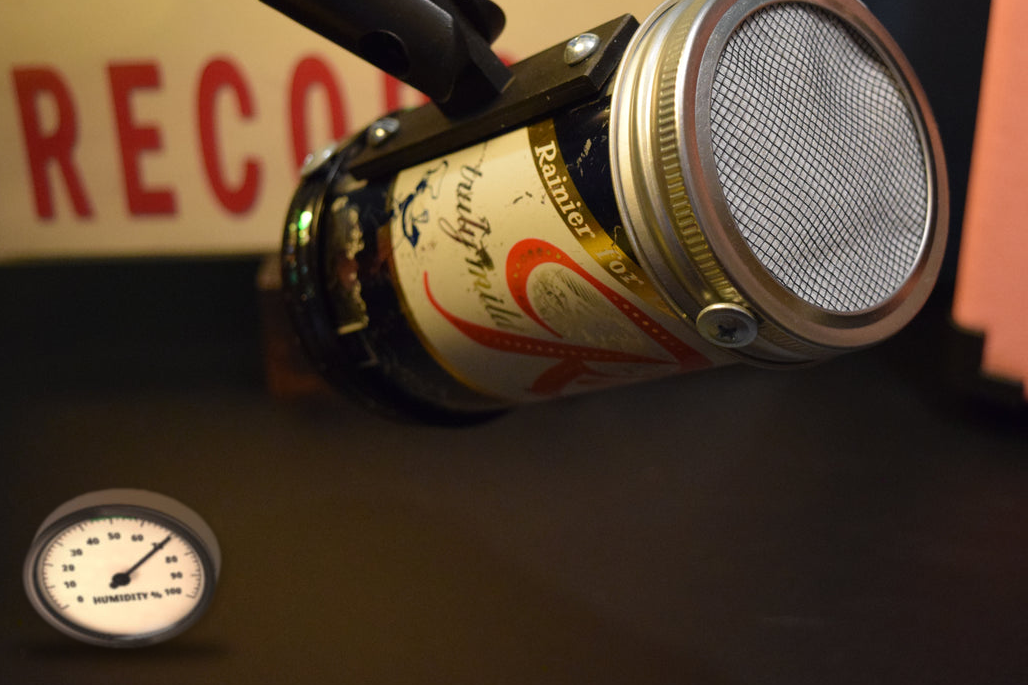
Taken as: 70 %
